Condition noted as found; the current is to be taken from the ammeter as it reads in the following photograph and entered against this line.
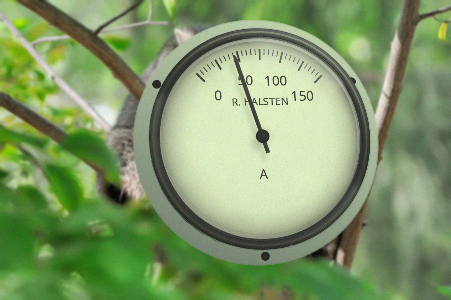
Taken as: 45 A
